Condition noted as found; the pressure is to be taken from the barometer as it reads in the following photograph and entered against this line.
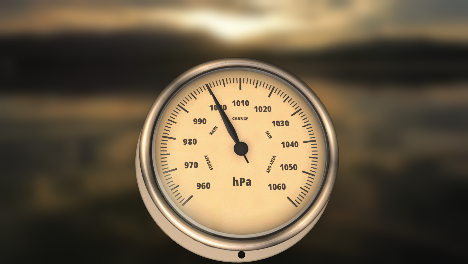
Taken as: 1000 hPa
